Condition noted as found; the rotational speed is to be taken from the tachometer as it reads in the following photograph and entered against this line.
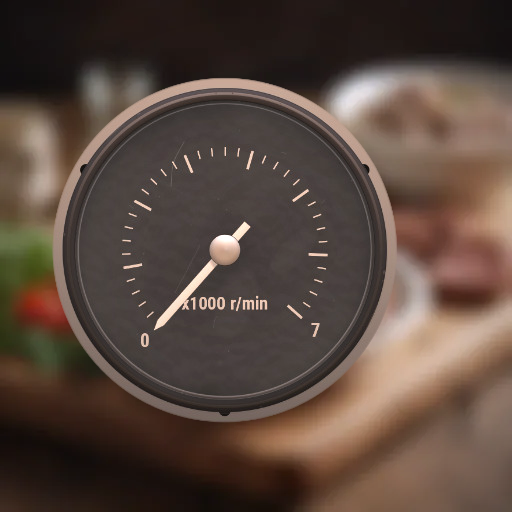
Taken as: 0 rpm
